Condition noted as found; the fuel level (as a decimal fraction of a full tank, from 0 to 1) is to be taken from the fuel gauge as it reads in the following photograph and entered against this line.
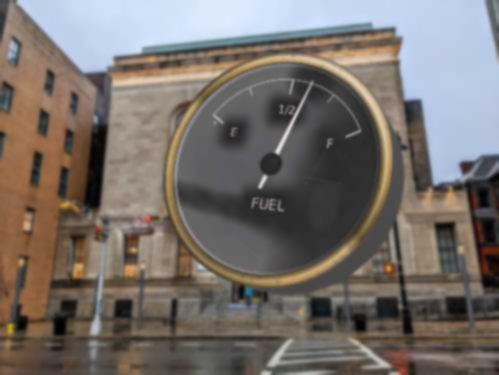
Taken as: 0.625
